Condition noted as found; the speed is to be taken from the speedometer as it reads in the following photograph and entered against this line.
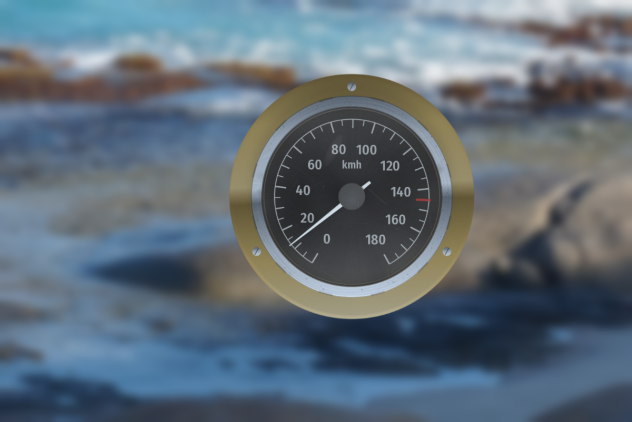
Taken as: 12.5 km/h
